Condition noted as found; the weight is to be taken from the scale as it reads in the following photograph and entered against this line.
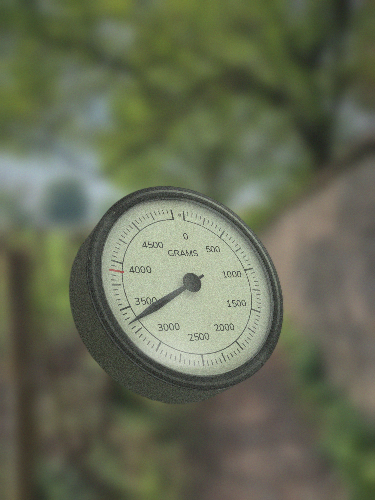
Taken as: 3350 g
